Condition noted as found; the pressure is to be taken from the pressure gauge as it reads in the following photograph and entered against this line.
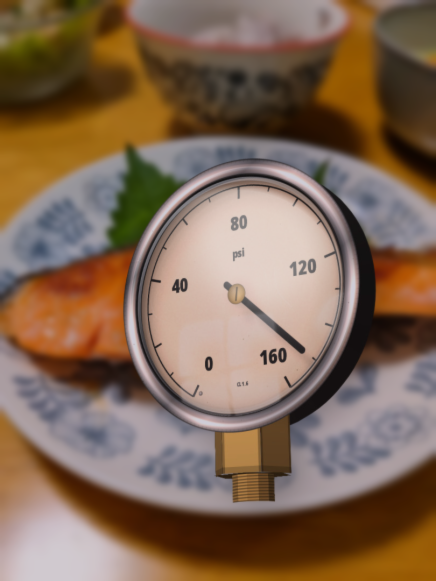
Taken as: 150 psi
